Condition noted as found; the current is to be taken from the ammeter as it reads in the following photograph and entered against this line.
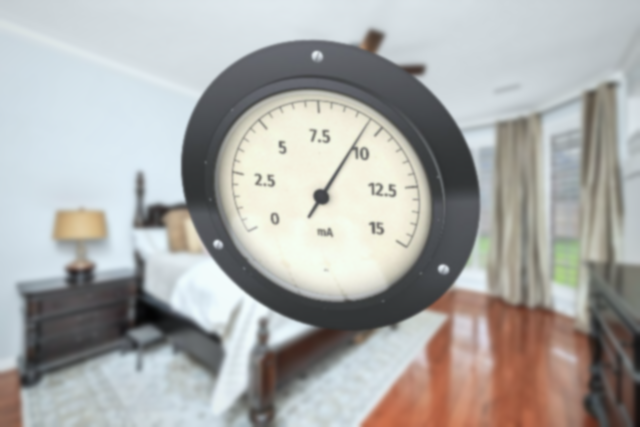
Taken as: 9.5 mA
